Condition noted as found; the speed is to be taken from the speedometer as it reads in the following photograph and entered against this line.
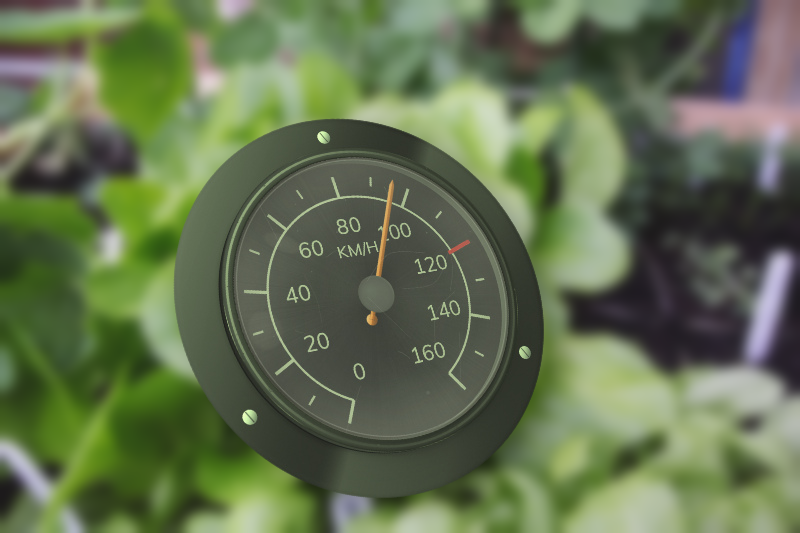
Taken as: 95 km/h
